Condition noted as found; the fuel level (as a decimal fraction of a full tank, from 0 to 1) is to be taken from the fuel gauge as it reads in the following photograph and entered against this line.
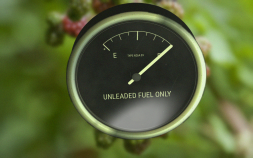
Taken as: 1
